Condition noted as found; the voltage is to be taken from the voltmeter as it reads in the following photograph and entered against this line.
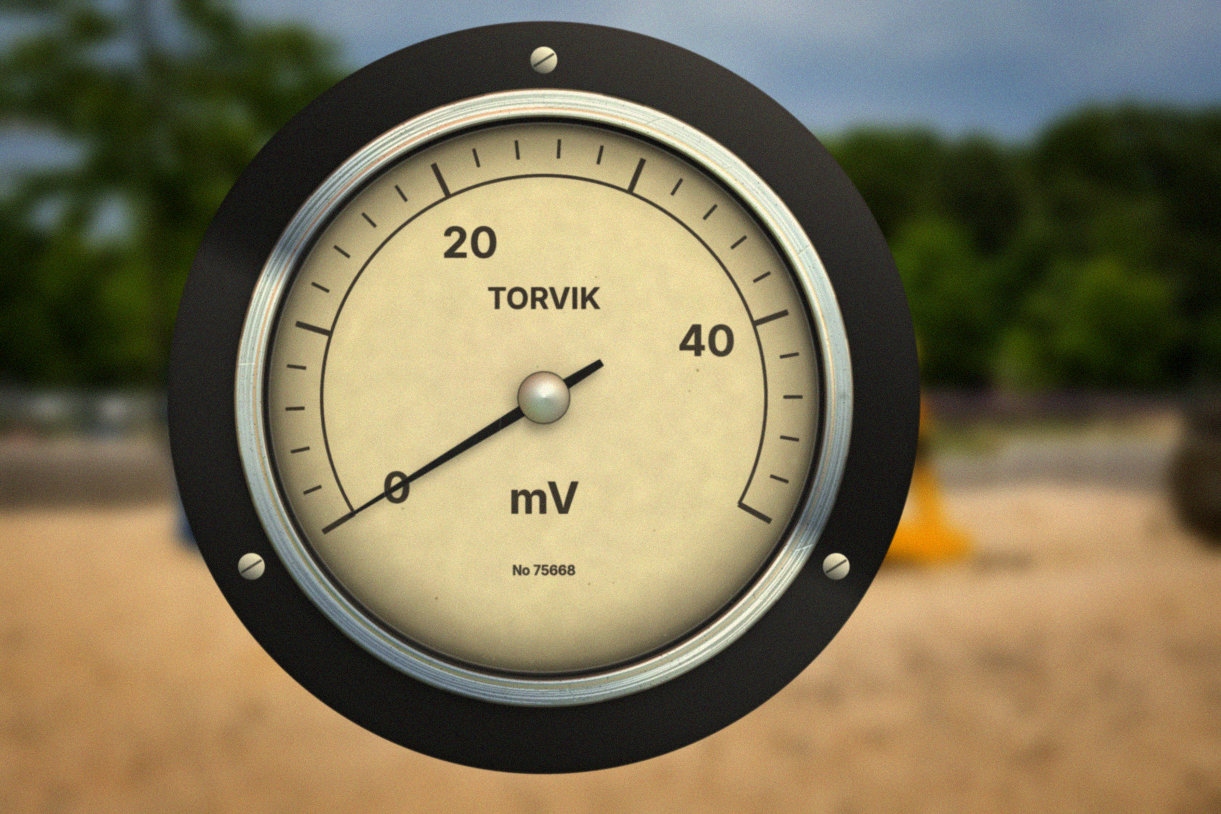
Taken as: 0 mV
